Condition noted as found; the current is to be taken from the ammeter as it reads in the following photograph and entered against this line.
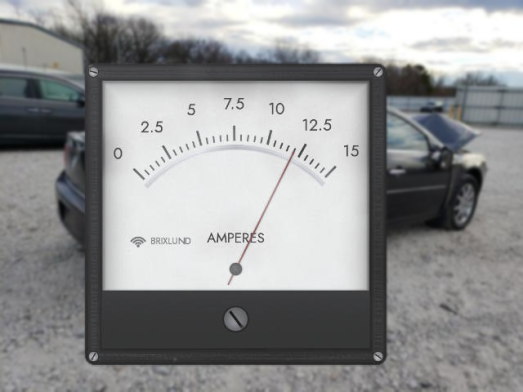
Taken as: 12 A
